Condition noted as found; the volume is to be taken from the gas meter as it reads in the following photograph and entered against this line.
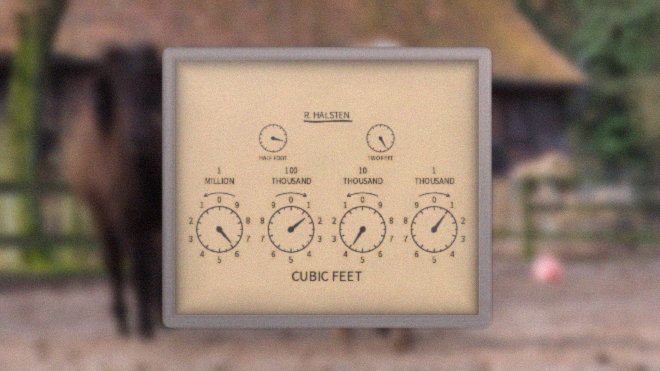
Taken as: 614100 ft³
